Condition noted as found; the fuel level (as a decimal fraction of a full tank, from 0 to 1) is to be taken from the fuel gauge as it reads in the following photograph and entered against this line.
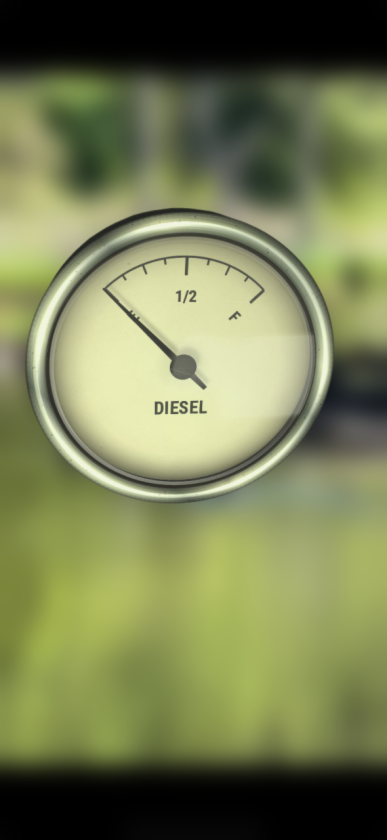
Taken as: 0
